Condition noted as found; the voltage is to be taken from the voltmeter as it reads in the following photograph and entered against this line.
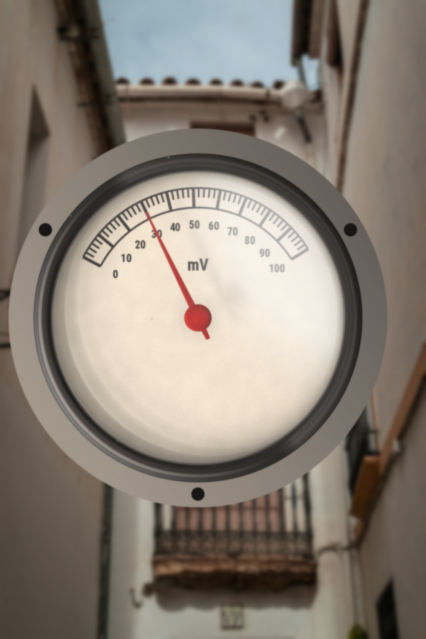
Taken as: 30 mV
